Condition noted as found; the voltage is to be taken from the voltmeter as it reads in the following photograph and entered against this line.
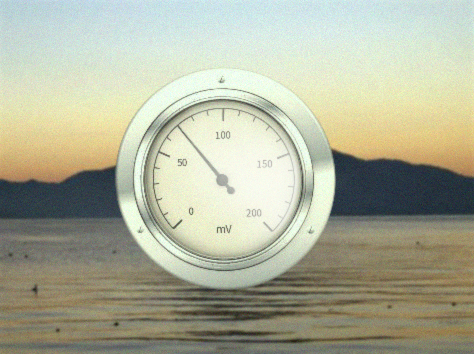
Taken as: 70 mV
